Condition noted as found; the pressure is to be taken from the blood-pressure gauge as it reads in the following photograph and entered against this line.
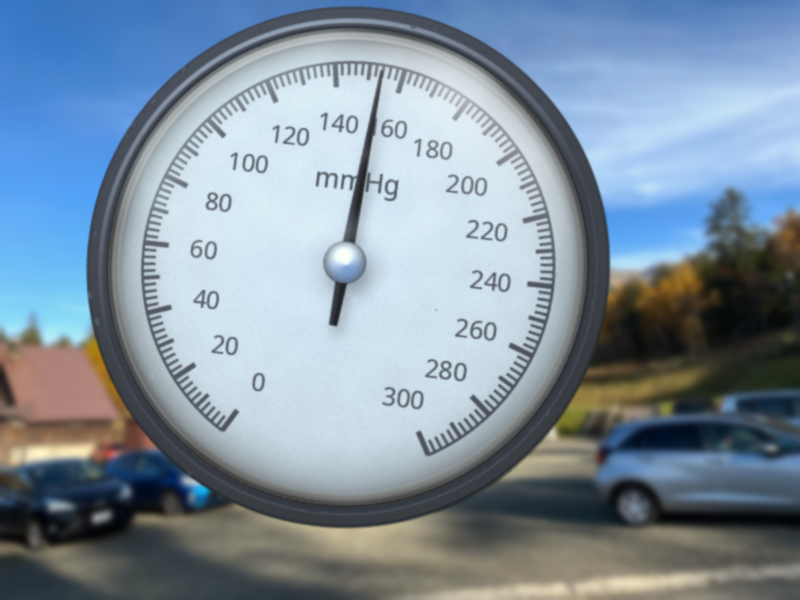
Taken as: 154 mmHg
